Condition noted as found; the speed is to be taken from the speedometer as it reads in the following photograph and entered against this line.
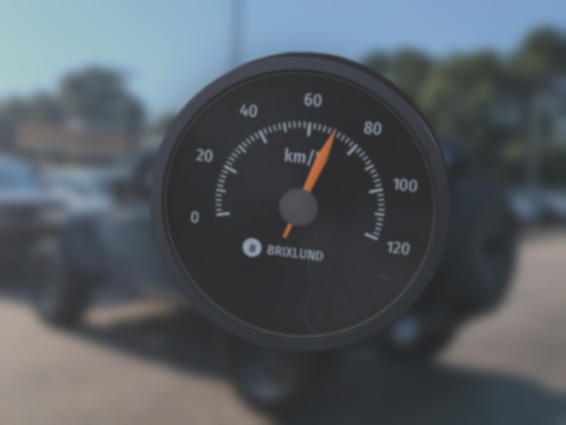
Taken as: 70 km/h
